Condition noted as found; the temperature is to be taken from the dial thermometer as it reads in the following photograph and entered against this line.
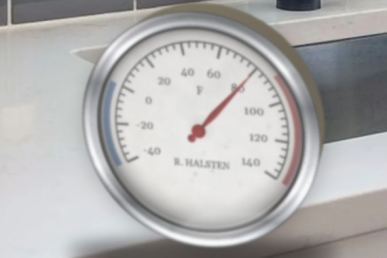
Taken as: 80 °F
